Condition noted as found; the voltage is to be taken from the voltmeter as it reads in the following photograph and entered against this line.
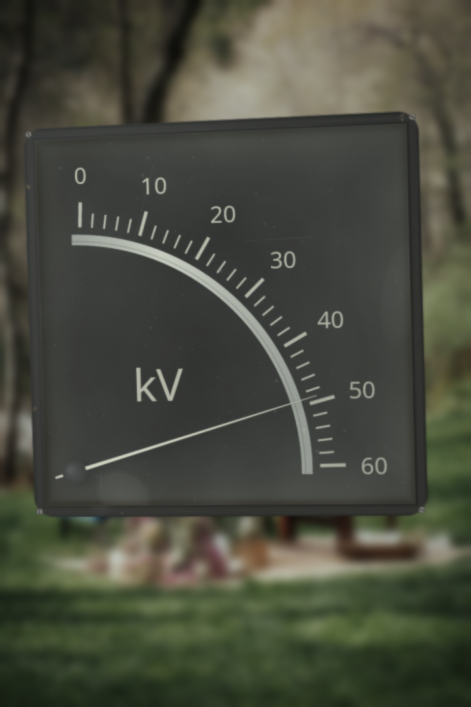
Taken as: 49 kV
